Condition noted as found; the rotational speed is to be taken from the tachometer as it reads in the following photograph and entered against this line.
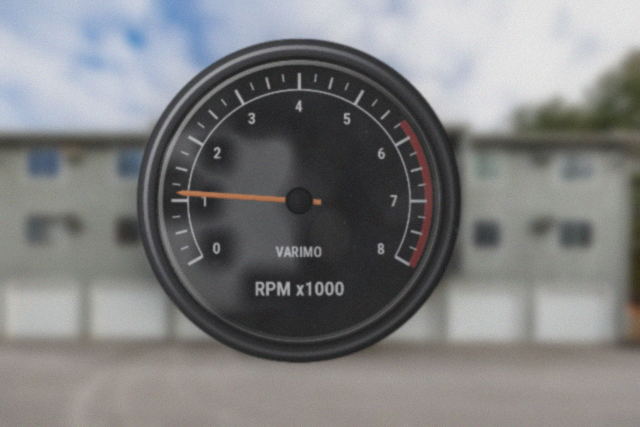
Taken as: 1125 rpm
